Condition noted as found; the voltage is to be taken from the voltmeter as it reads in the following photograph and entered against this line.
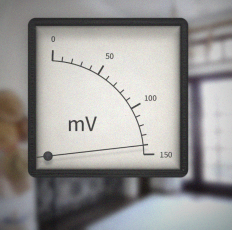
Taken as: 140 mV
